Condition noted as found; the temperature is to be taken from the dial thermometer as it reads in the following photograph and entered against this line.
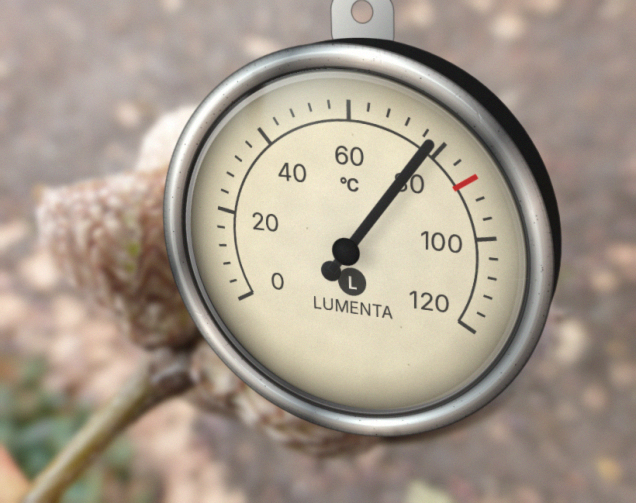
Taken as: 78 °C
